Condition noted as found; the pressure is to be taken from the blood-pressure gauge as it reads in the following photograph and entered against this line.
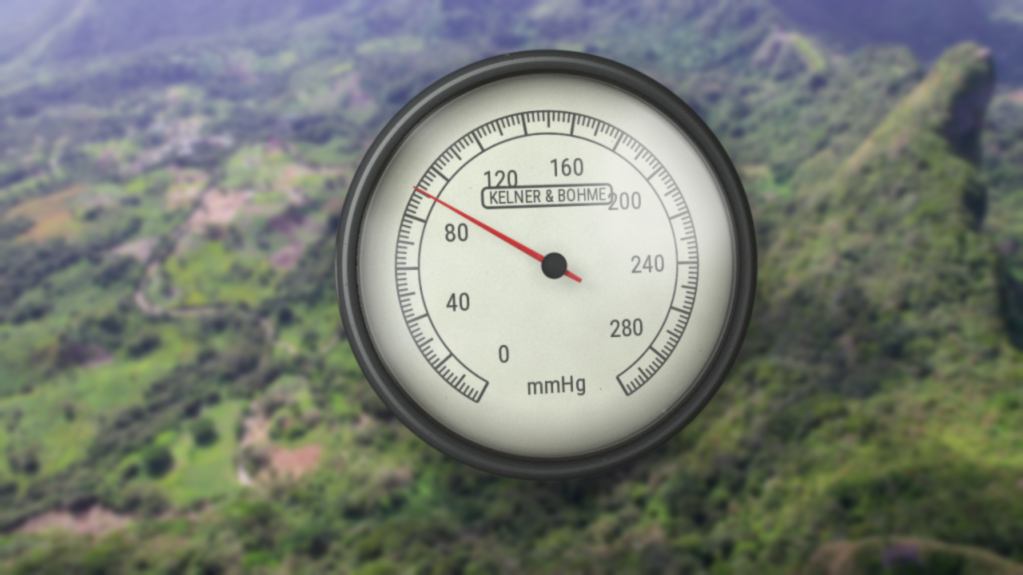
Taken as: 90 mmHg
